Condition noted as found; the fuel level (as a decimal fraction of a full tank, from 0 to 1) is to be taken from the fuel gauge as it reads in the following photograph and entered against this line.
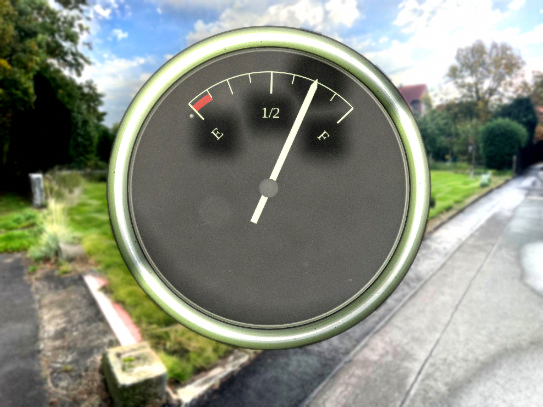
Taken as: 0.75
